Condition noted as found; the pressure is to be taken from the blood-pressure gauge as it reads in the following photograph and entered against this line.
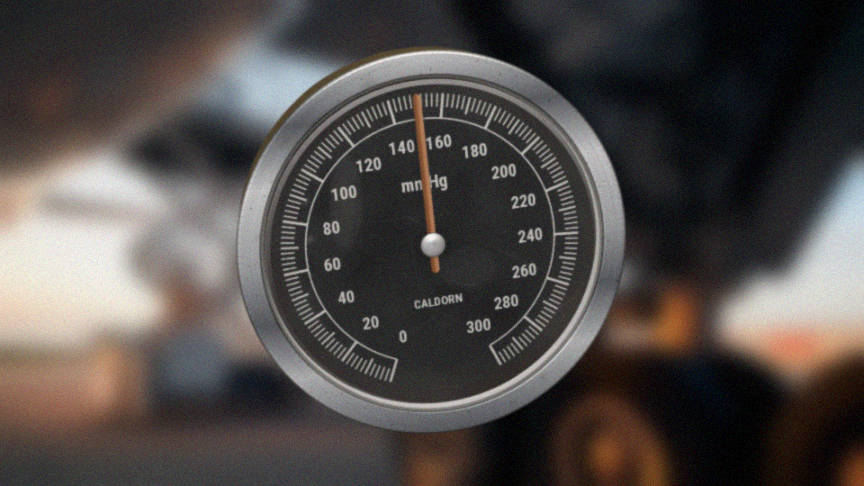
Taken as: 150 mmHg
